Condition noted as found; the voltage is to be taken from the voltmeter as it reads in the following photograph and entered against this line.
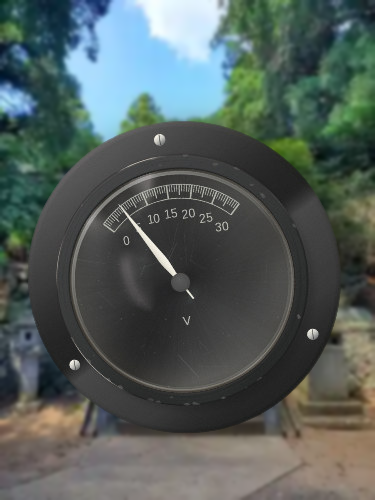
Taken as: 5 V
